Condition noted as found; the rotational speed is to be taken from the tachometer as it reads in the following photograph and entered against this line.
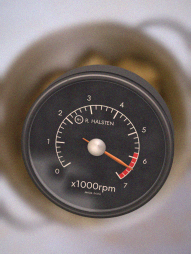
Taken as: 6400 rpm
